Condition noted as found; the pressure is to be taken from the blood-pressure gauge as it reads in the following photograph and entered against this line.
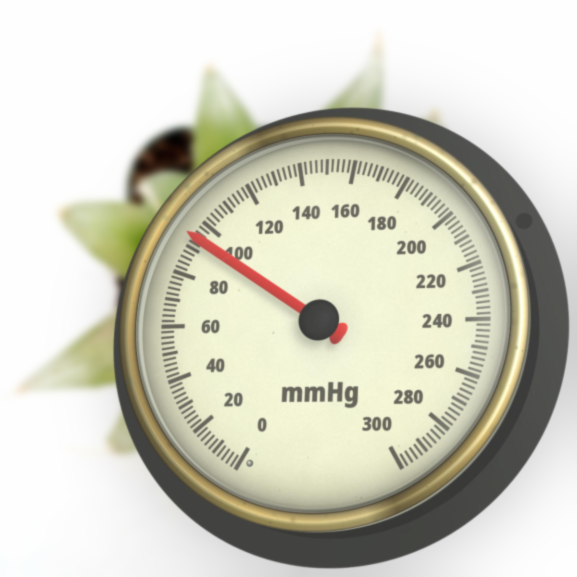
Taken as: 94 mmHg
